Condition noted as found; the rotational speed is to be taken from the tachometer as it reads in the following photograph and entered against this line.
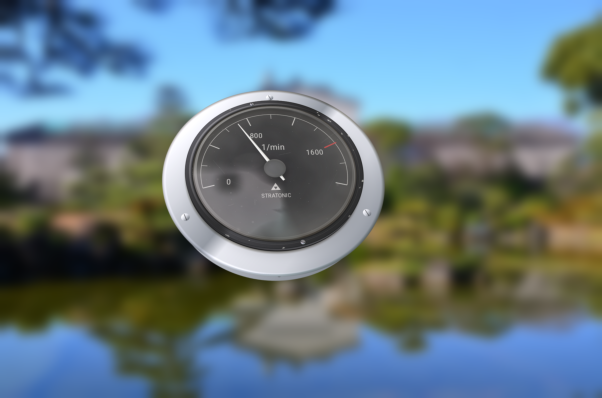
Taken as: 700 rpm
